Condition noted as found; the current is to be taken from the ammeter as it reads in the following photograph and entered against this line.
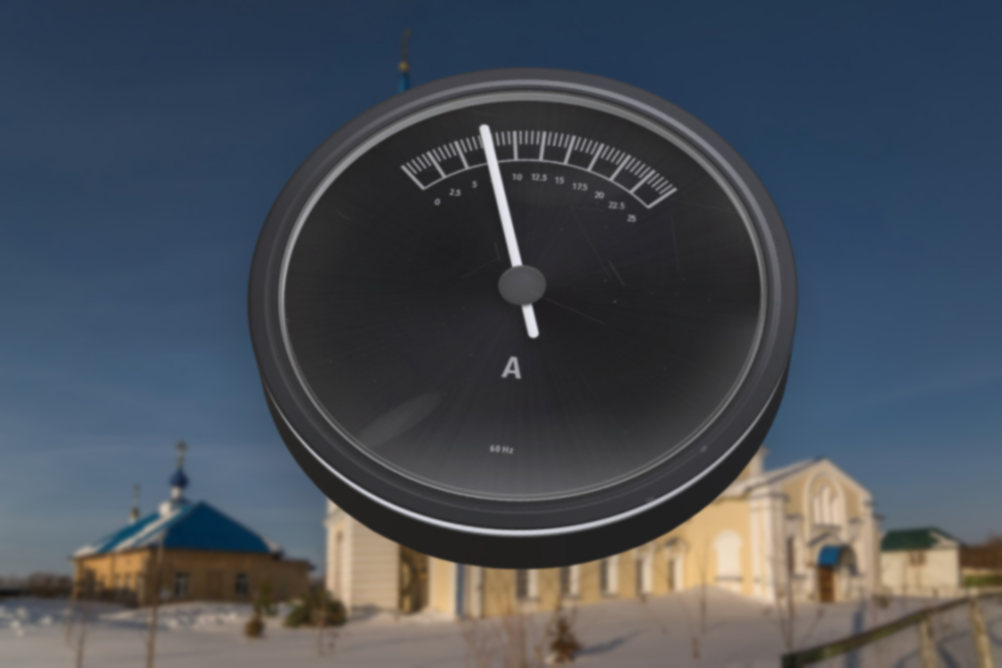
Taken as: 7.5 A
